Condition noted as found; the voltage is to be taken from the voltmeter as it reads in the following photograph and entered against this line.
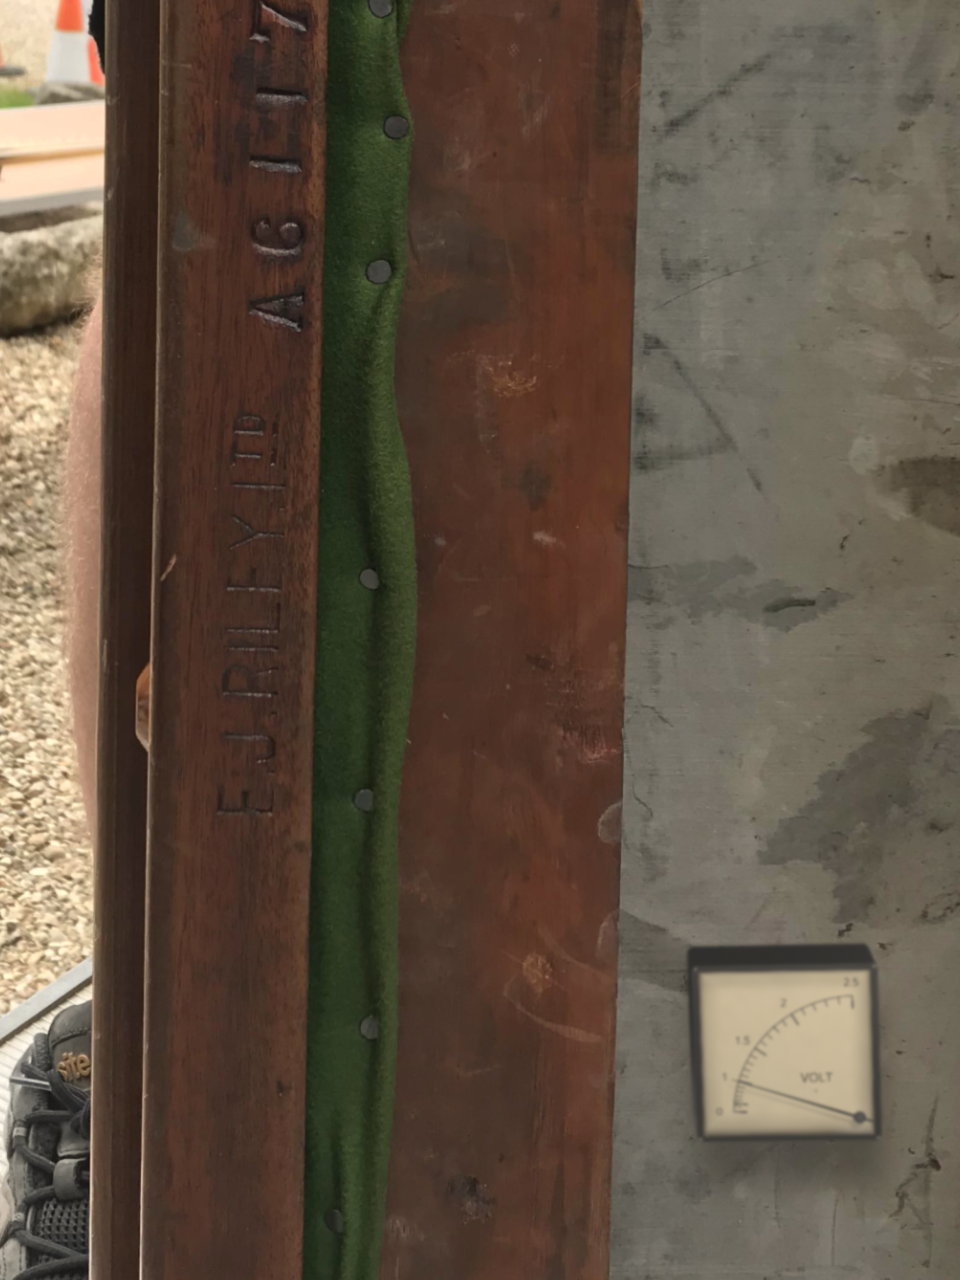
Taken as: 1 V
